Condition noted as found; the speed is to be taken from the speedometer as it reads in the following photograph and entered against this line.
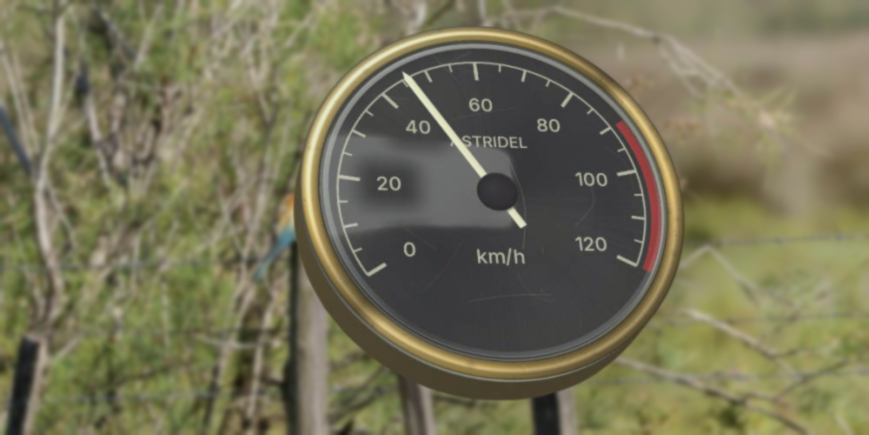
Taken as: 45 km/h
